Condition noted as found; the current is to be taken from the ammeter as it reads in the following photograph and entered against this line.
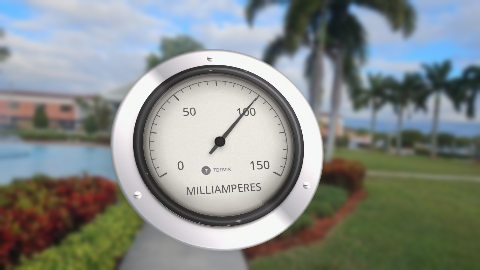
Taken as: 100 mA
